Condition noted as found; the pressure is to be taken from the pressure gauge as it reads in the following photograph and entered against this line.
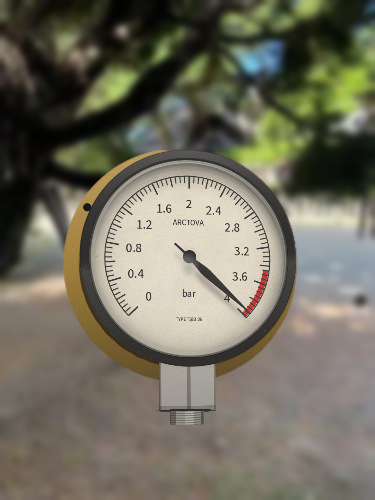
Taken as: 3.95 bar
